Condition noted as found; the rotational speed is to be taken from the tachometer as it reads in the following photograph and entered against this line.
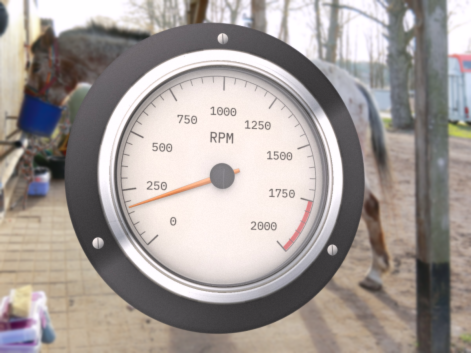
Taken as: 175 rpm
